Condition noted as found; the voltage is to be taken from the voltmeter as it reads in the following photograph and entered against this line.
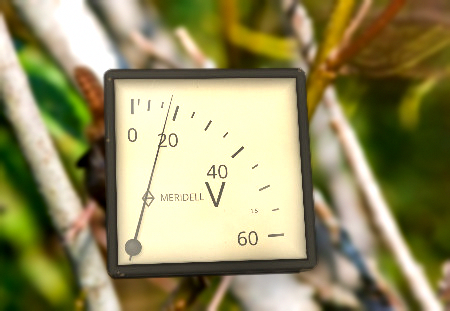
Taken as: 17.5 V
